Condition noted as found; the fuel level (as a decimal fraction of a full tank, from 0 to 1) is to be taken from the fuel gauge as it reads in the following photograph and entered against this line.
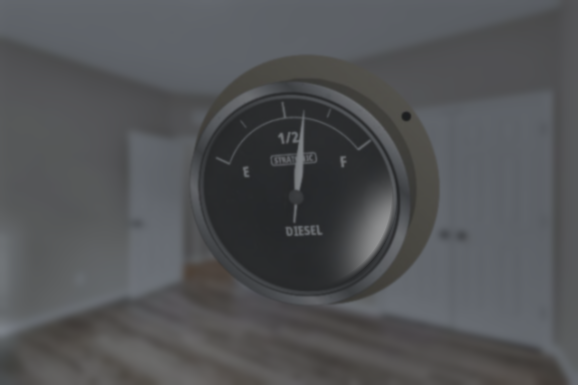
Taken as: 0.625
